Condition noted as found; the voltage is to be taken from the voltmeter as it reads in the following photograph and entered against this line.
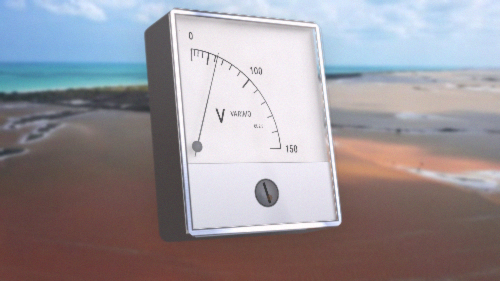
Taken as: 60 V
